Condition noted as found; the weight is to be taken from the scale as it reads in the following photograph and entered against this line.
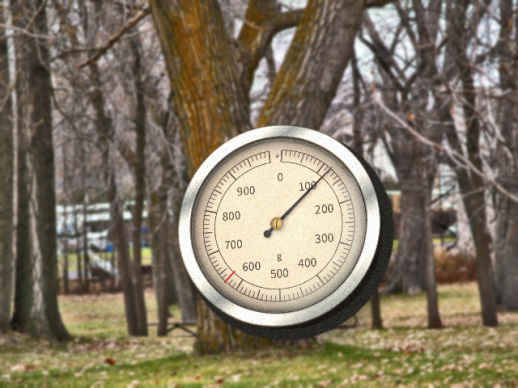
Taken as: 120 g
